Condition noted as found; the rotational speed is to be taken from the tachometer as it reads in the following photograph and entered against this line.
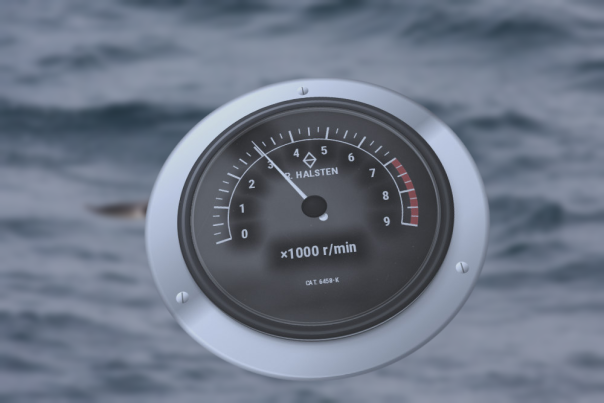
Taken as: 3000 rpm
